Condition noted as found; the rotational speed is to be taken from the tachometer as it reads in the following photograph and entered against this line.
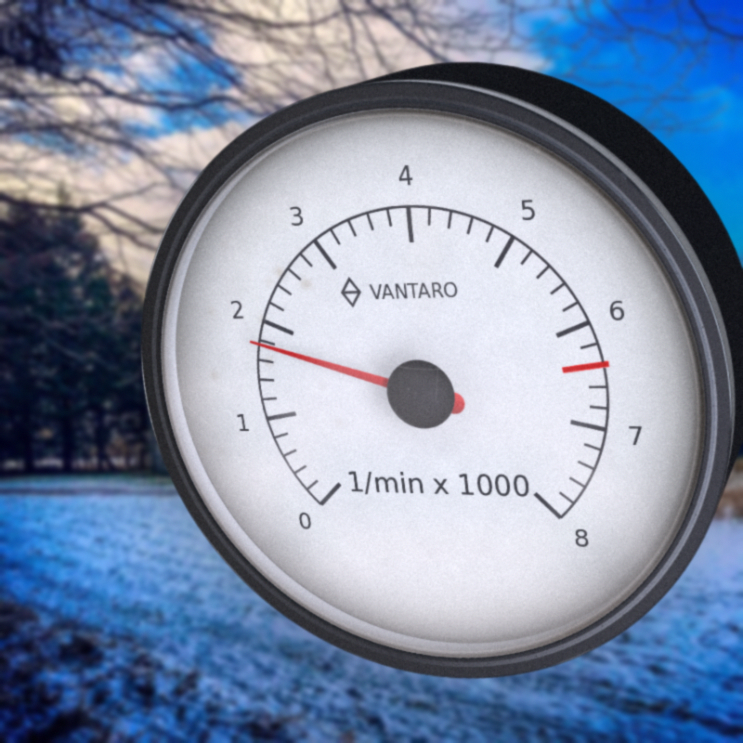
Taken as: 1800 rpm
